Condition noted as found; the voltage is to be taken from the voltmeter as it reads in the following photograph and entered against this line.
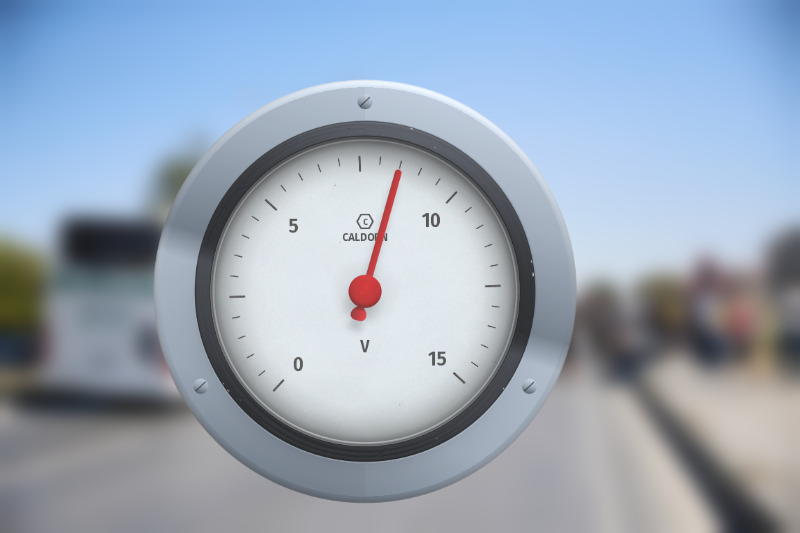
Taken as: 8.5 V
